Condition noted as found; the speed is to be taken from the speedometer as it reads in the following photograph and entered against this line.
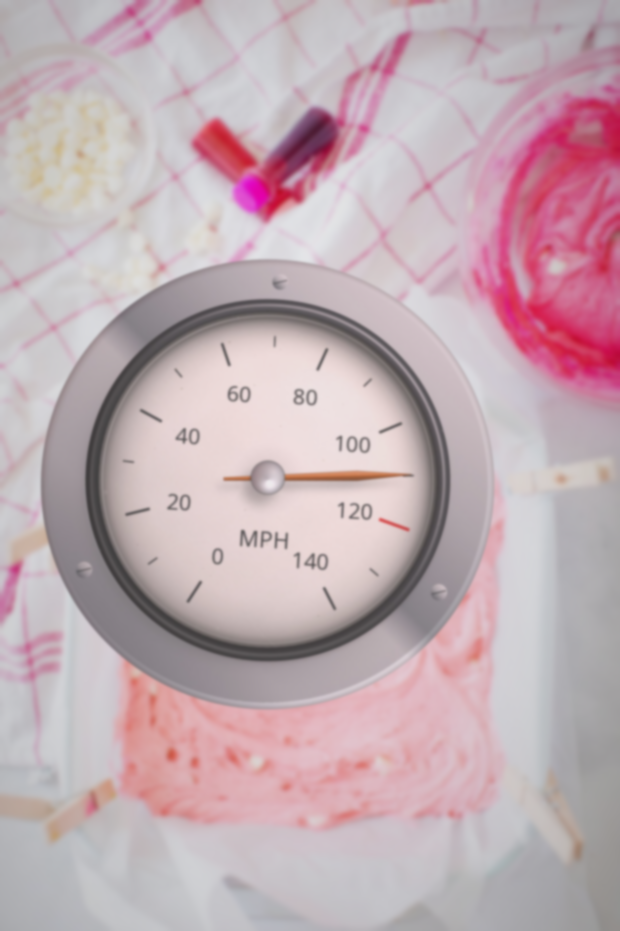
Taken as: 110 mph
